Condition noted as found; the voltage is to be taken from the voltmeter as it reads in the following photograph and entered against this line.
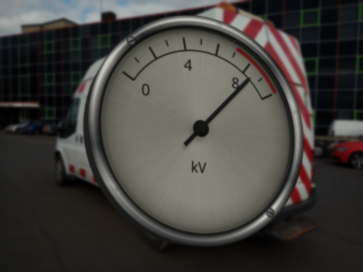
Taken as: 8.5 kV
